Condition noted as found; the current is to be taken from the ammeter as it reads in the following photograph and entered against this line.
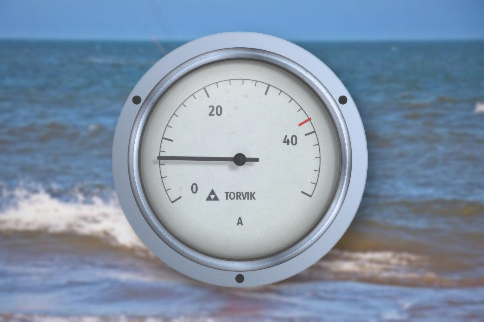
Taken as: 7 A
